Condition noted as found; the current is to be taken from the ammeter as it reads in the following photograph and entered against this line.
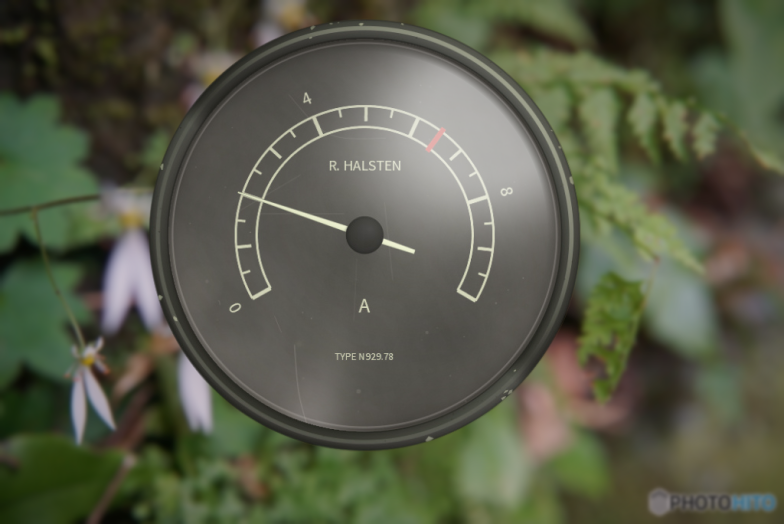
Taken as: 2 A
